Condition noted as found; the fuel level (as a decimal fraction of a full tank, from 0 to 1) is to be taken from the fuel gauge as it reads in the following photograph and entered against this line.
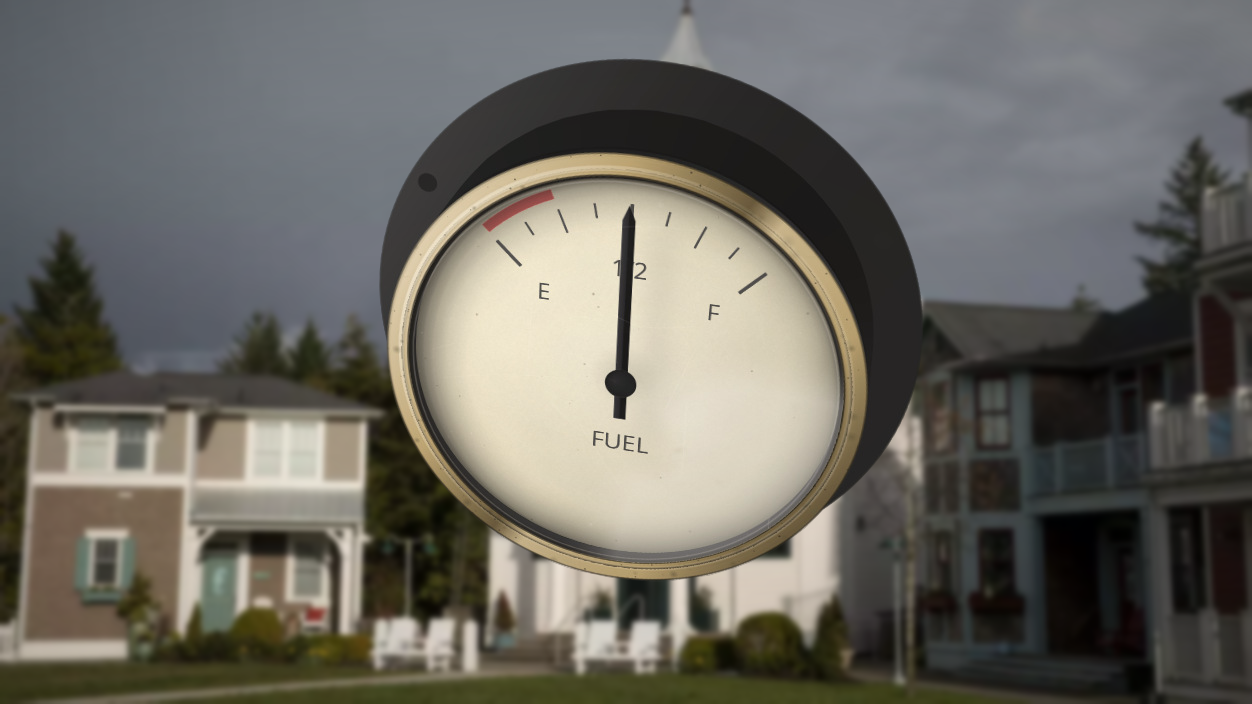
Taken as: 0.5
